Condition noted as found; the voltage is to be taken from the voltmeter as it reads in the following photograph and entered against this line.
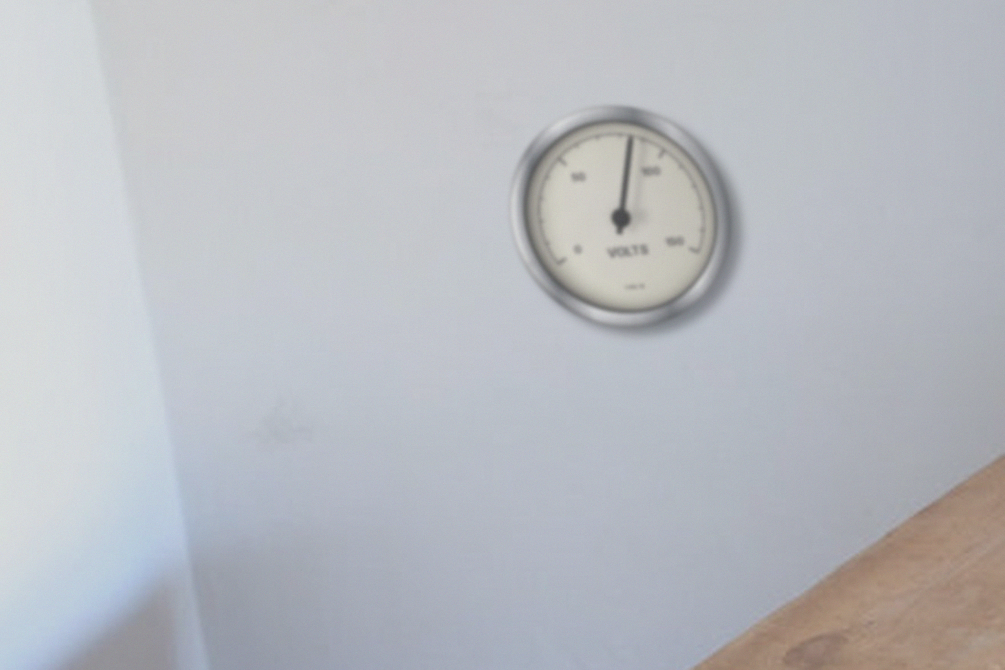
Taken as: 85 V
